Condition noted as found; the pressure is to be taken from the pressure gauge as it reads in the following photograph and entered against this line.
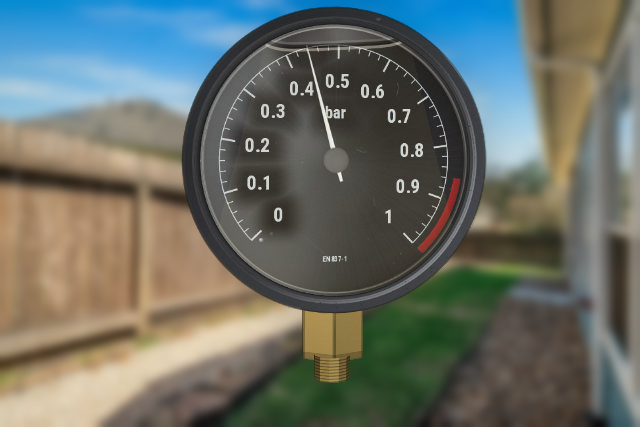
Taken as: 0.44 bar
